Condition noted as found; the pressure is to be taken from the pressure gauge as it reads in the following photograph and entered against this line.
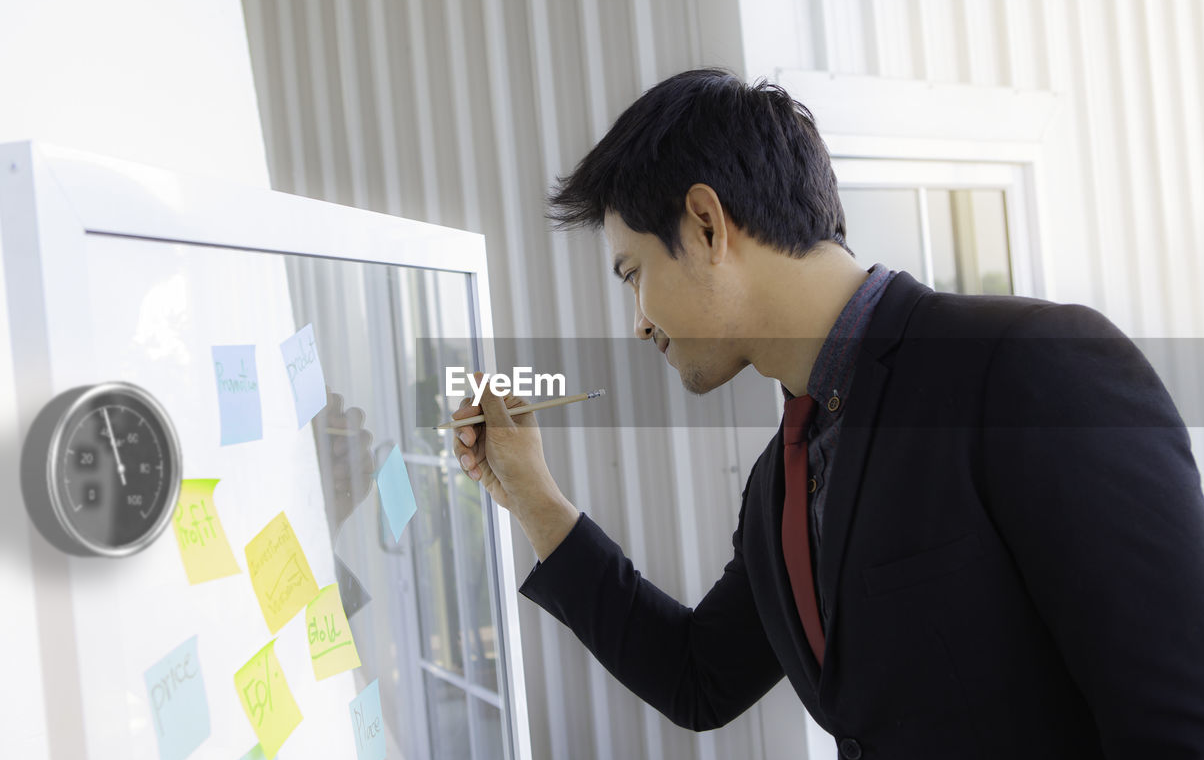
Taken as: 40 bar
